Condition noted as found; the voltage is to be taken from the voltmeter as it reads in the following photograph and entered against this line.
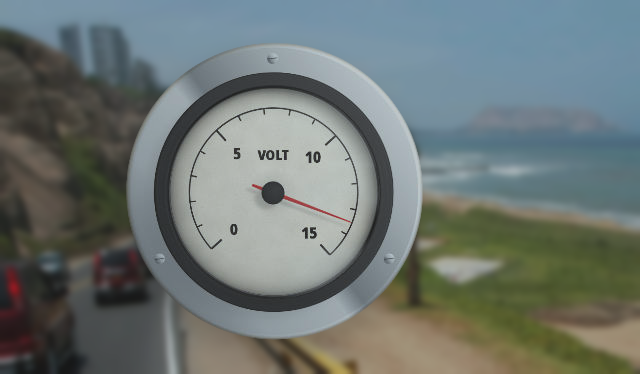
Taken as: 13.5 V
